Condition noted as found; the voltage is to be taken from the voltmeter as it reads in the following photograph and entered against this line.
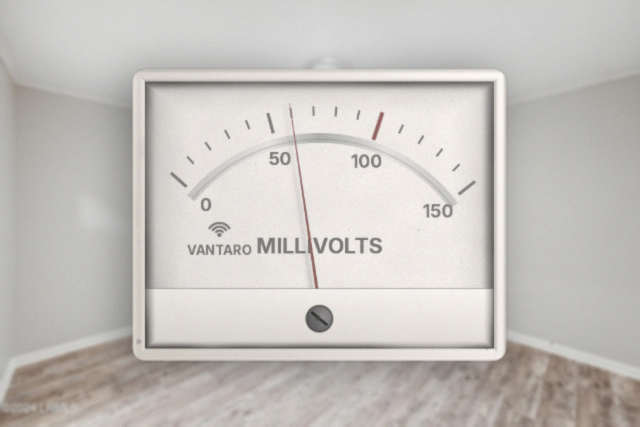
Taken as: 60 mV
